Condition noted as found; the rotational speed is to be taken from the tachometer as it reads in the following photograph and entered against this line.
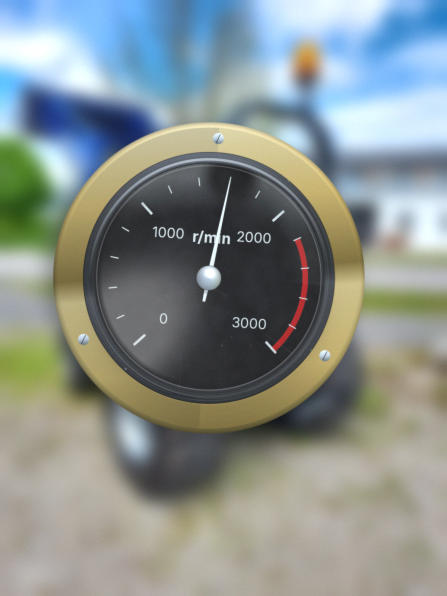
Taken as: 1600 rpm
